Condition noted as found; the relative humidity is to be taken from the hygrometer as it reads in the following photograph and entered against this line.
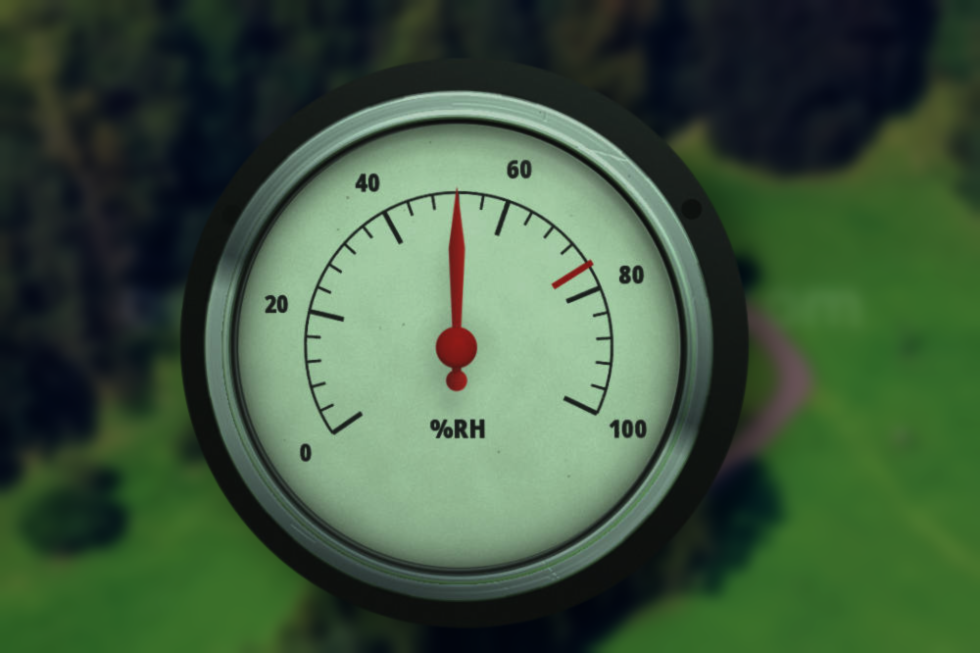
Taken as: 52 %
